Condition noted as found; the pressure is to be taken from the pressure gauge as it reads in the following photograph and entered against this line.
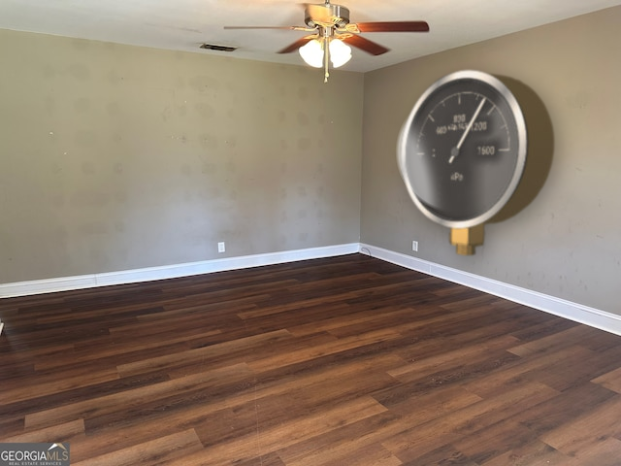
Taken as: 1100 kPa
